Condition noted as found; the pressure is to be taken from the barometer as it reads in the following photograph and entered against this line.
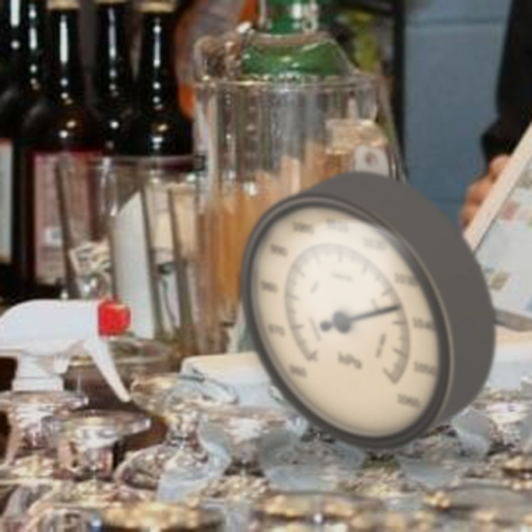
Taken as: 1035 hPa
